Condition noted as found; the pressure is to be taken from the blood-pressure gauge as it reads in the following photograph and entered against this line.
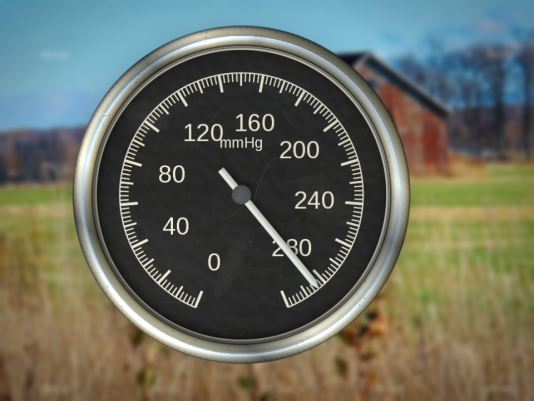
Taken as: 284 mmHg
